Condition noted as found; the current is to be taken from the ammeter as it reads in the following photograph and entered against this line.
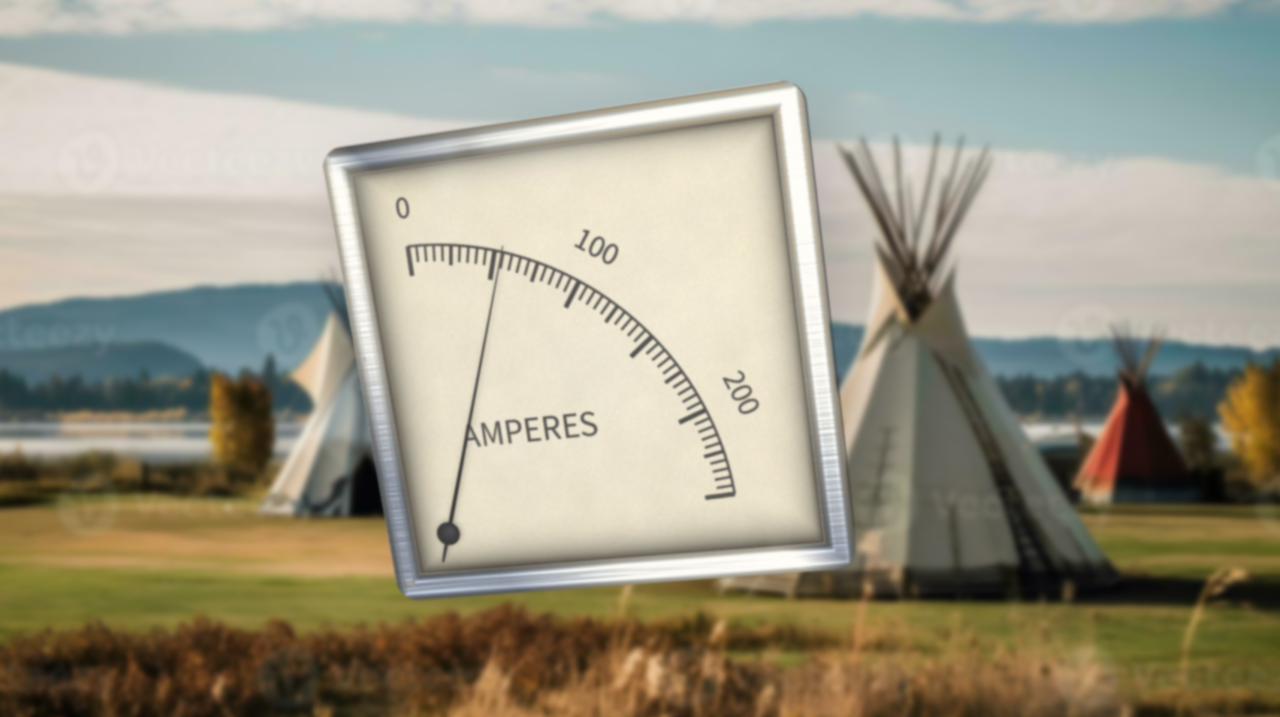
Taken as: 55 A
